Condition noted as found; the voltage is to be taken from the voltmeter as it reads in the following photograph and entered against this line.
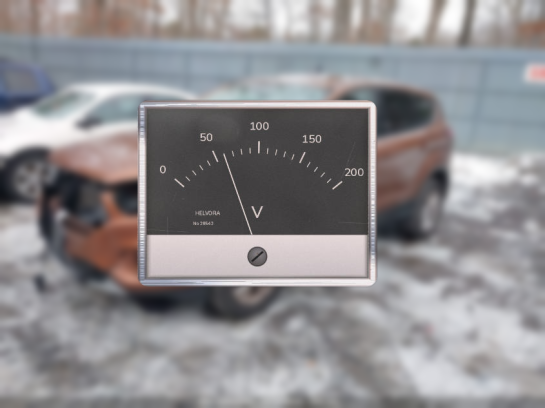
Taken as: 60 V
